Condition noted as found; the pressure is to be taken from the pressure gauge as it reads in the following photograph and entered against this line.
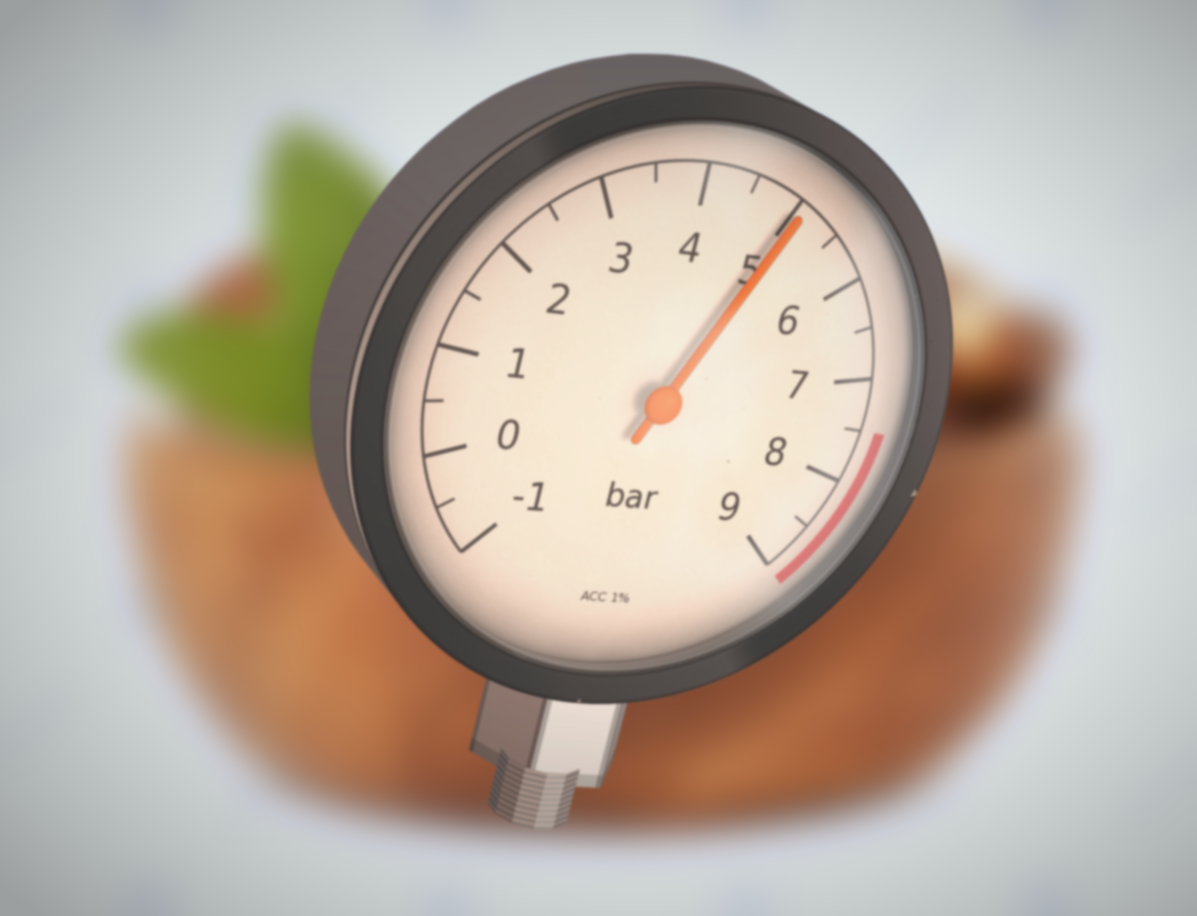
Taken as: 5 bar
